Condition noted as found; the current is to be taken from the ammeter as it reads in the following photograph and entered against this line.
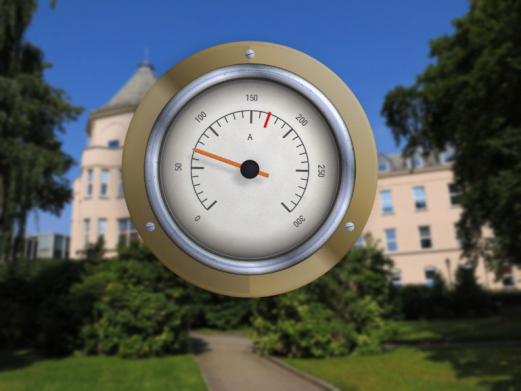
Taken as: 70 A
